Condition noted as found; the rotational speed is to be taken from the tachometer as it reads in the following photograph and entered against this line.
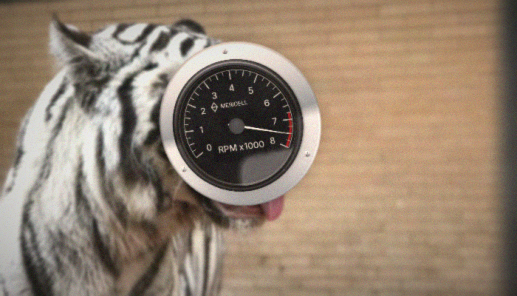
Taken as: 7500 rpm
